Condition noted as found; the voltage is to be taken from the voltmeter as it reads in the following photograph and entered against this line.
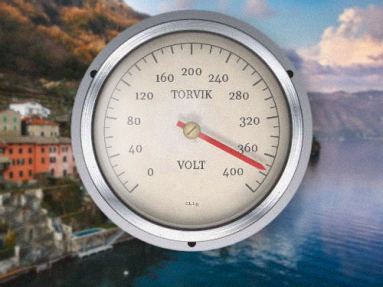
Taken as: 375 V
